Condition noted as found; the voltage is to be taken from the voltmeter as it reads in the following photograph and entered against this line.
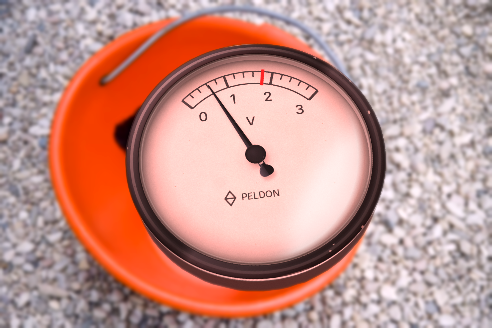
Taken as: 0.6 V
